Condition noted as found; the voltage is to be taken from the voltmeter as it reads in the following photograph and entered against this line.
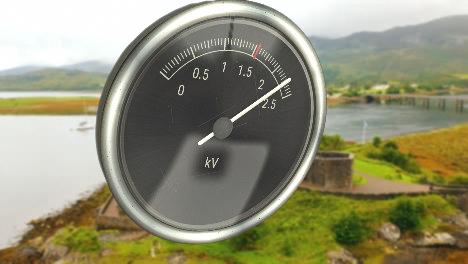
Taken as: 2.25 kV
